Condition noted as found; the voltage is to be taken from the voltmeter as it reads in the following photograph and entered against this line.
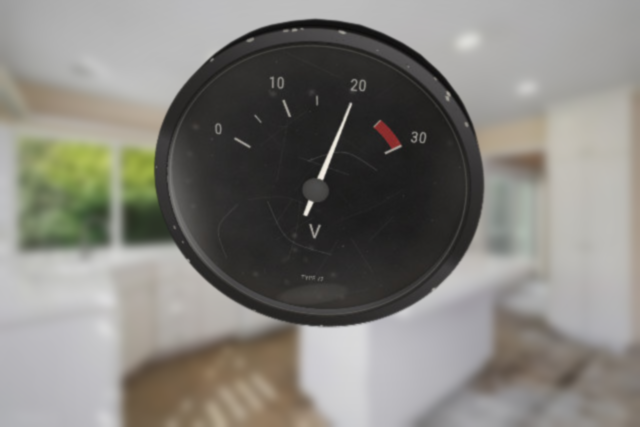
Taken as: 20 V
